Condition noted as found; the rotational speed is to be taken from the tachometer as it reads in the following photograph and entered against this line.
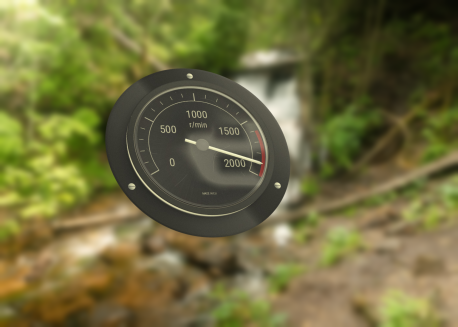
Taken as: 1900 rpm
